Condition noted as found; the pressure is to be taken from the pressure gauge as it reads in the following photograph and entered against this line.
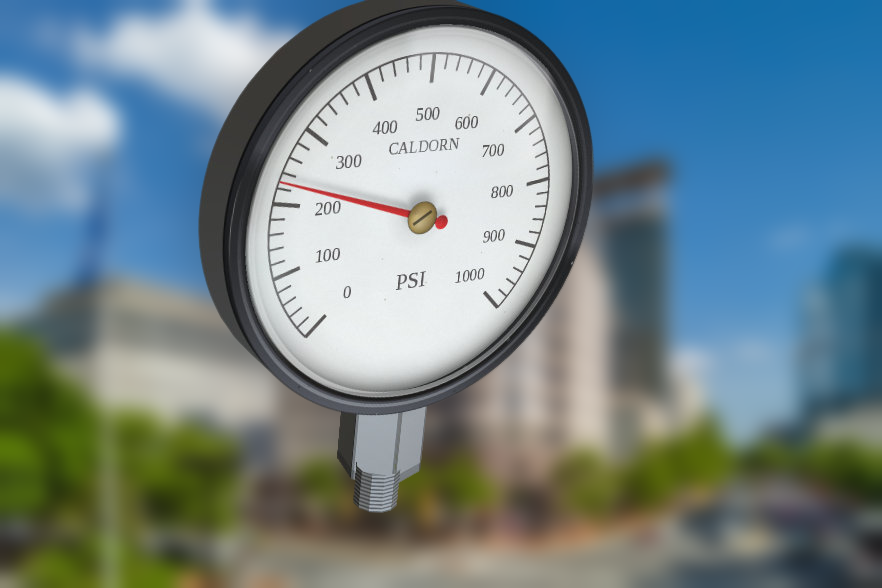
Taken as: 230 psi
